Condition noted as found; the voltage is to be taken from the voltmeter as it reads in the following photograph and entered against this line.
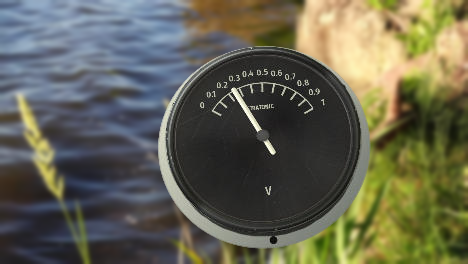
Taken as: 0.25 V
